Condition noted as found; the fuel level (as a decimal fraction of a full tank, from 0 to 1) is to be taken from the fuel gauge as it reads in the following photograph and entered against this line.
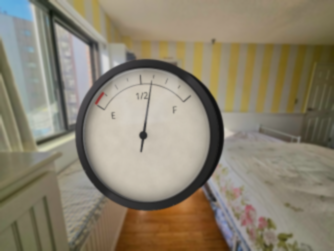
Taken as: 0.625
